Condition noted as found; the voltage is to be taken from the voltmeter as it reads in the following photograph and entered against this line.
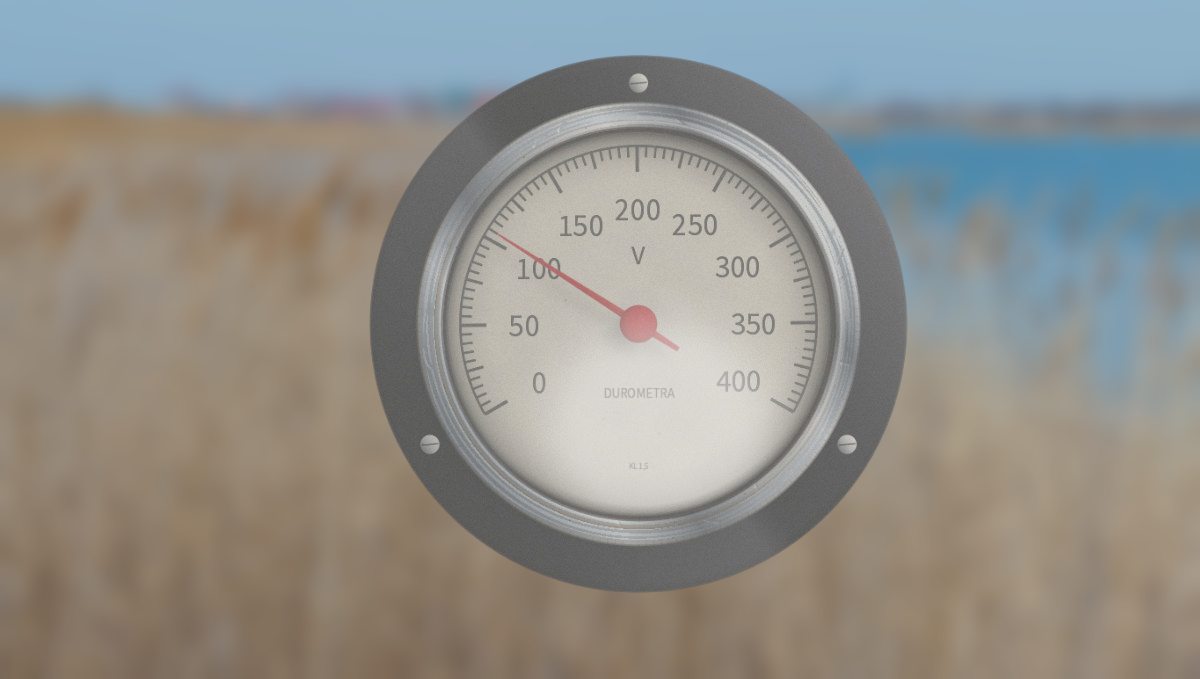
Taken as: 105 V
